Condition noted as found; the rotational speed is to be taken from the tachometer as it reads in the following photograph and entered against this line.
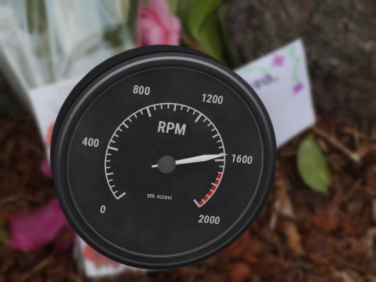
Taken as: 1550 rpm
